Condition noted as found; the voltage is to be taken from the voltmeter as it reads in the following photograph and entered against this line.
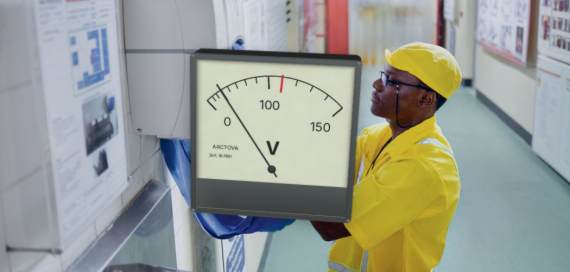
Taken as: 50 V
